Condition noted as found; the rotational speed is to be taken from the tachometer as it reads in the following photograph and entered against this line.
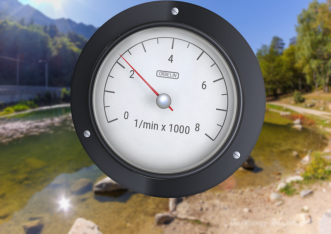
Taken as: 2250 rpm
